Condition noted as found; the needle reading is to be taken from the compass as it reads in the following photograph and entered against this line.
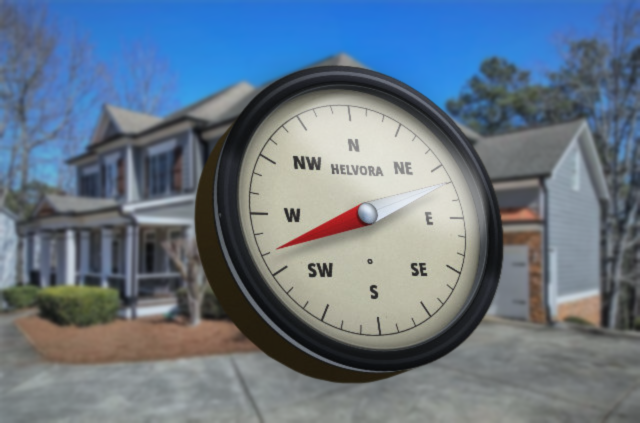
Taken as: 250 °
